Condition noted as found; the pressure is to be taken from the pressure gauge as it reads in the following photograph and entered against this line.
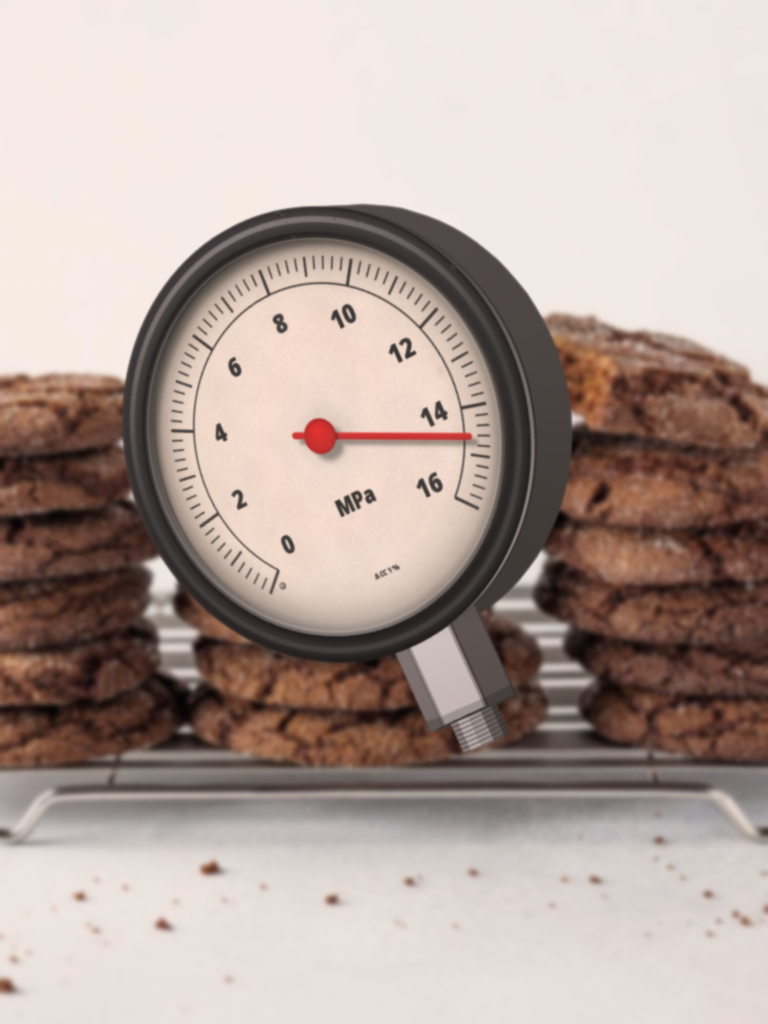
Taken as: 14.6 MPa
